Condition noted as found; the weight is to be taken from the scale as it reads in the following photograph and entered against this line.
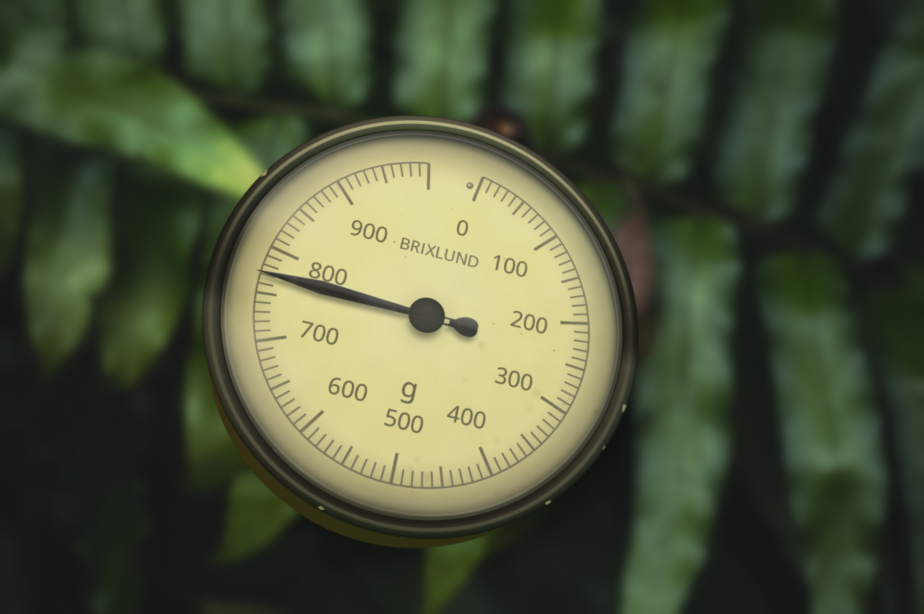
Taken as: 770 g
